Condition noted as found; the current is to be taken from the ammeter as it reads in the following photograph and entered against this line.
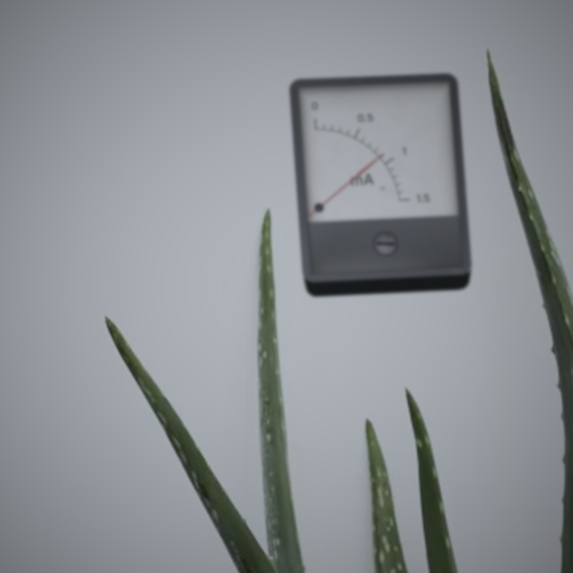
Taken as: 0.9 mA
